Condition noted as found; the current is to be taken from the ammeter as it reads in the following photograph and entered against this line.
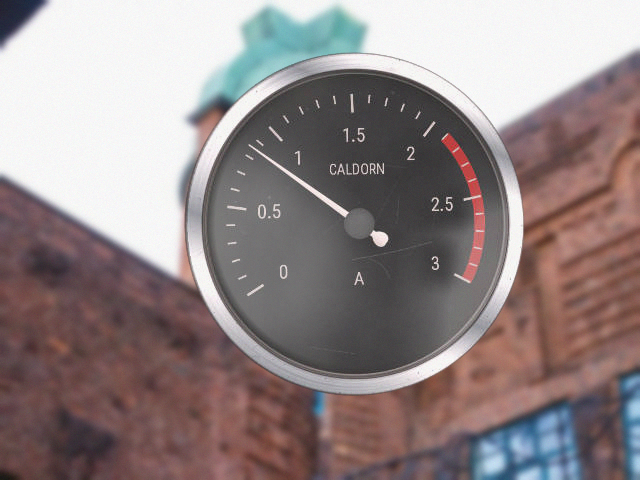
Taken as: 0.85 A
